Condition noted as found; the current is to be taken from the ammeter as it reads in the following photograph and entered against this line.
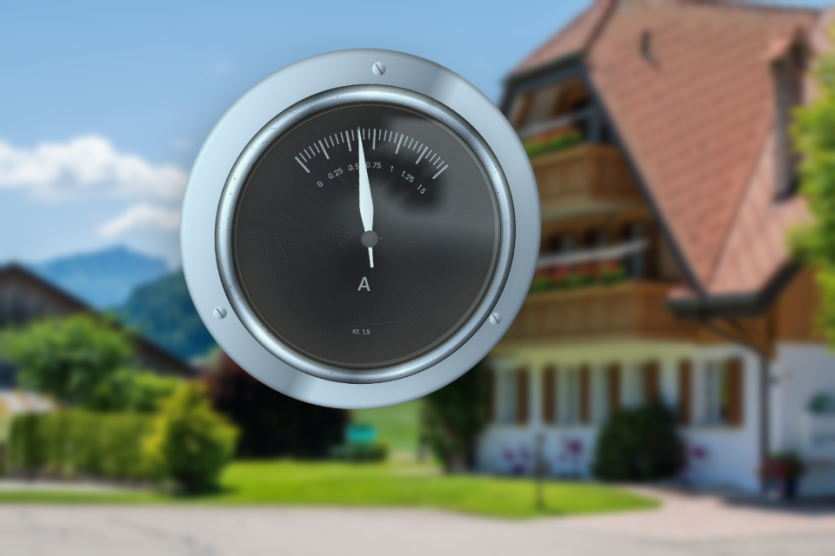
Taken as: 0.6 A
